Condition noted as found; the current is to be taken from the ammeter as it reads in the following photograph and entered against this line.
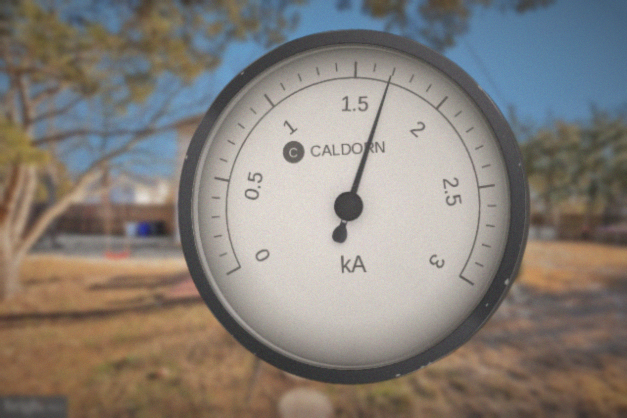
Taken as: 1.7 kA
